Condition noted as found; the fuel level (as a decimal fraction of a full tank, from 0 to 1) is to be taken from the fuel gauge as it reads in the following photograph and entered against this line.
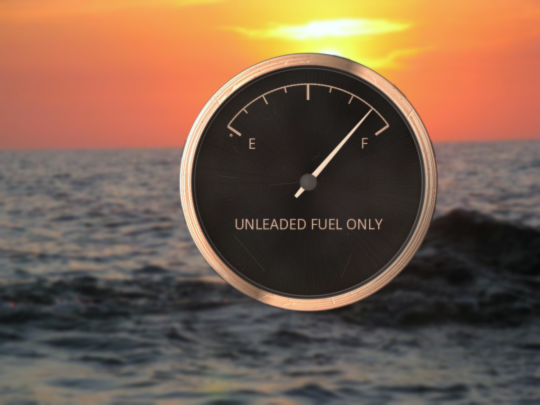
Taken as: 0.875
